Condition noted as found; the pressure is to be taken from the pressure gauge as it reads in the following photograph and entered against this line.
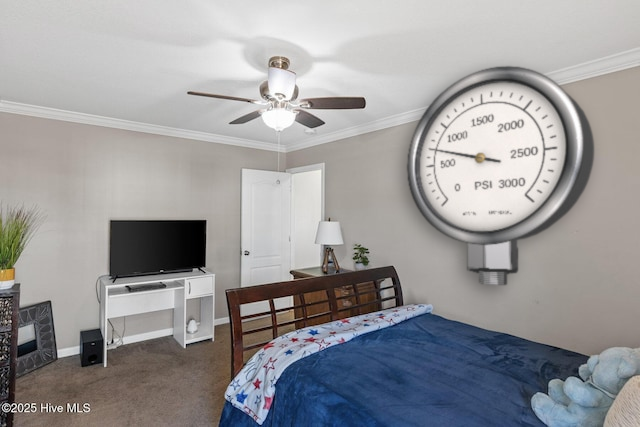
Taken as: 700 psi
